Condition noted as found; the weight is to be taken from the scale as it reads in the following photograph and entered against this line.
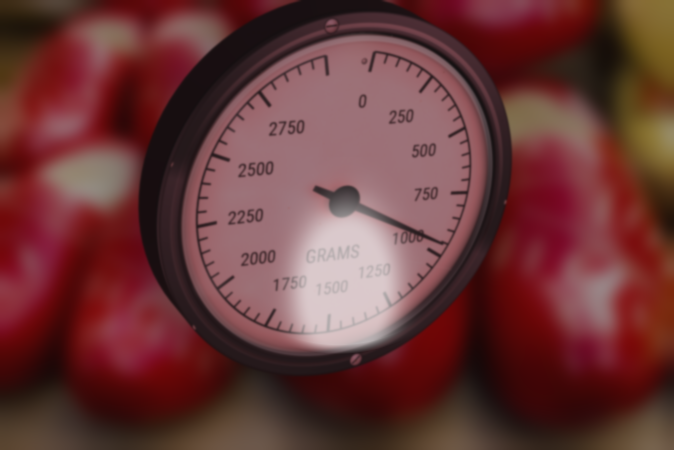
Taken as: 950 g
